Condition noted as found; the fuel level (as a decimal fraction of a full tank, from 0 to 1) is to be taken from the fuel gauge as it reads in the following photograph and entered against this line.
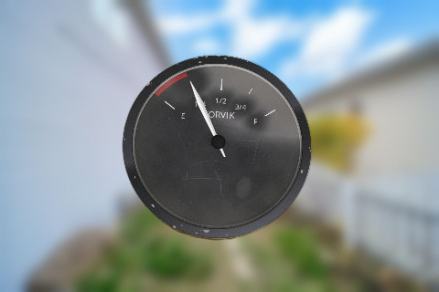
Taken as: 0.25
